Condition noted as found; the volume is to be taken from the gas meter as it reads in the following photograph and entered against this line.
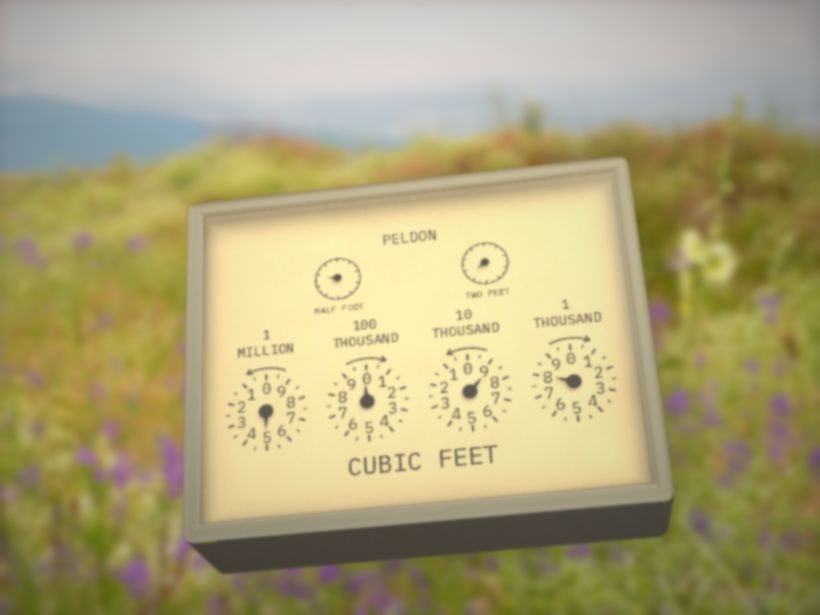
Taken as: 498800 ft³
